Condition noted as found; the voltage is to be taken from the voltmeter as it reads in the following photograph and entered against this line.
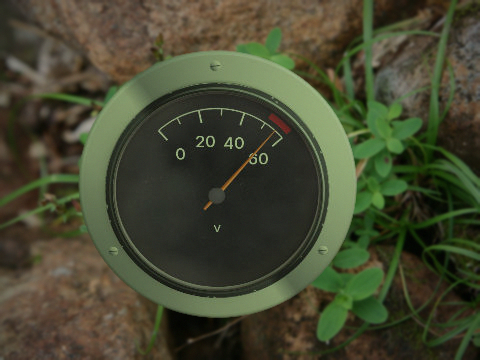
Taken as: 55 V
